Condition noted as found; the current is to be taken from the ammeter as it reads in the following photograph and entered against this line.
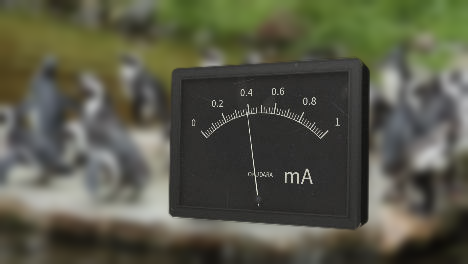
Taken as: 0.4 mA
